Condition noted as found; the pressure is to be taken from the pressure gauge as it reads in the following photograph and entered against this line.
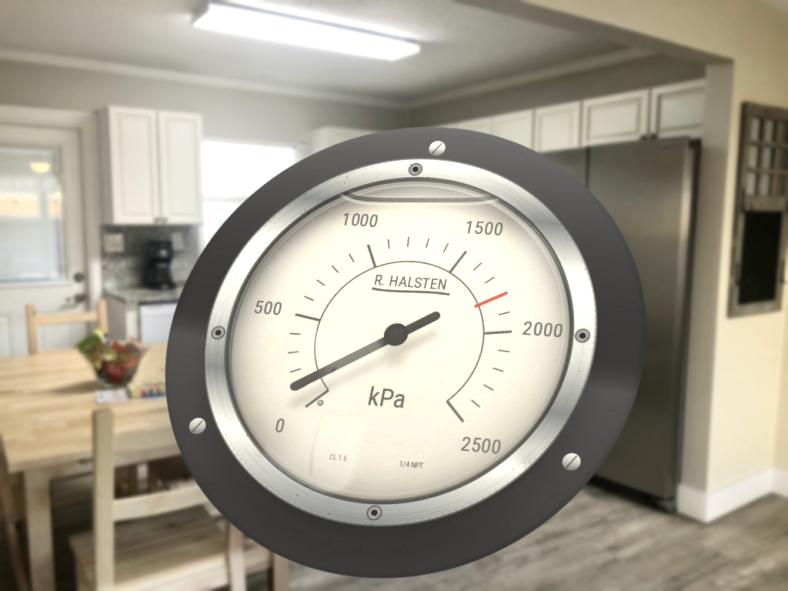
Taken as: 100 kPa
